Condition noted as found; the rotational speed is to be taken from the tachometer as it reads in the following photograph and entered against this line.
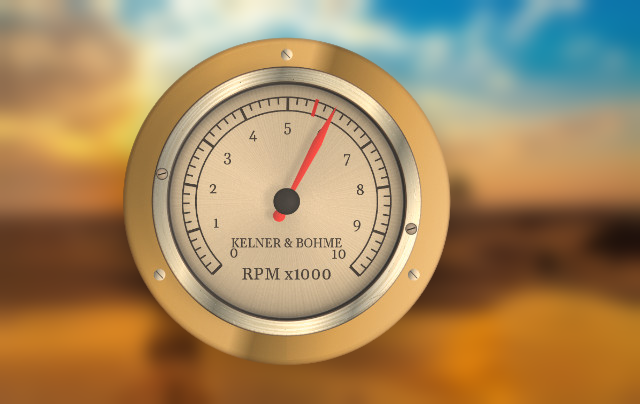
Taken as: 6000 rpm
